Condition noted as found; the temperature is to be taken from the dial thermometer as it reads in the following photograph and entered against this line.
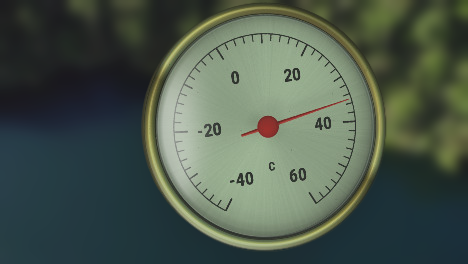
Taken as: 35 °C
